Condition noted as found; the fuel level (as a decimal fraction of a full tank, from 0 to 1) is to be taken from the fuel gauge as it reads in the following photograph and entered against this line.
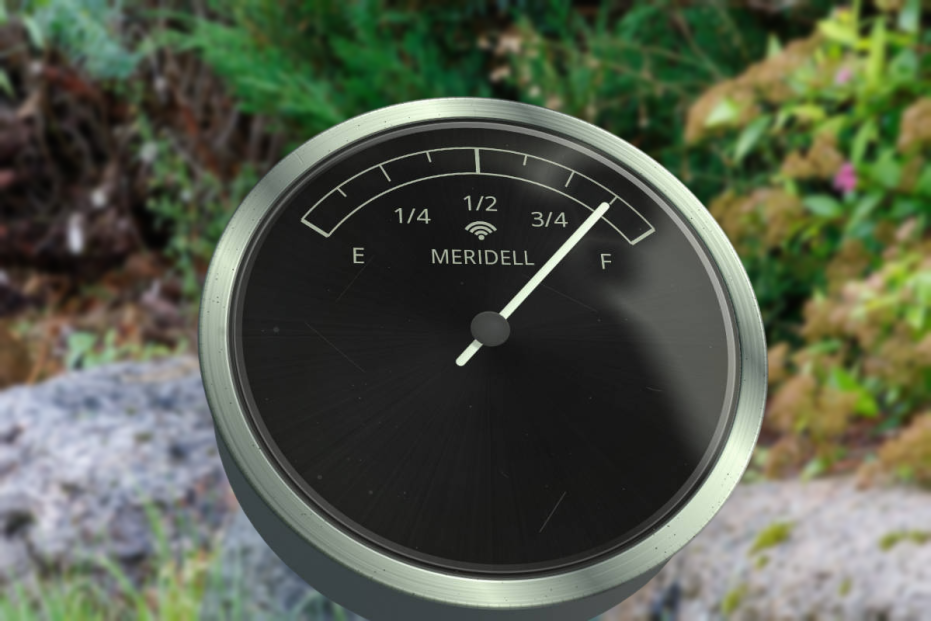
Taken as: 0.875
